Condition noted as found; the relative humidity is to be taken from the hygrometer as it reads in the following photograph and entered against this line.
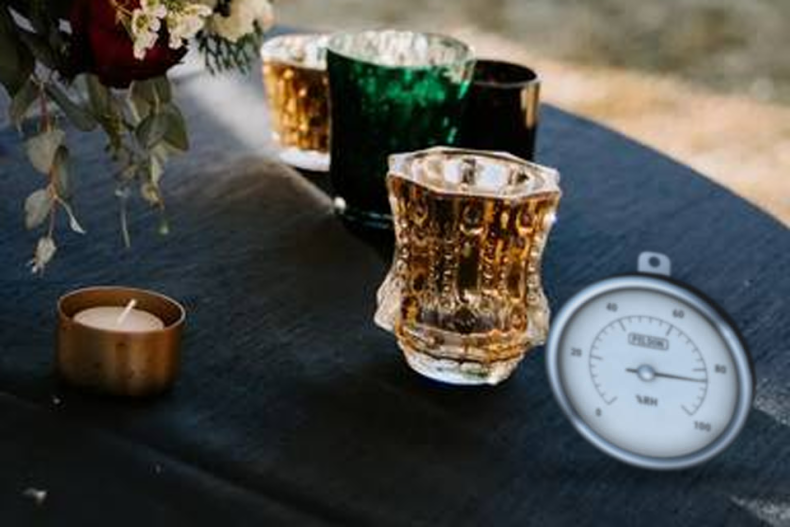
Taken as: 84 %
